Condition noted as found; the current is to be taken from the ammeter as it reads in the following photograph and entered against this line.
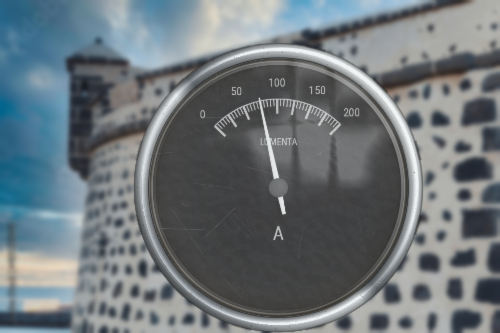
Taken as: 75 A
